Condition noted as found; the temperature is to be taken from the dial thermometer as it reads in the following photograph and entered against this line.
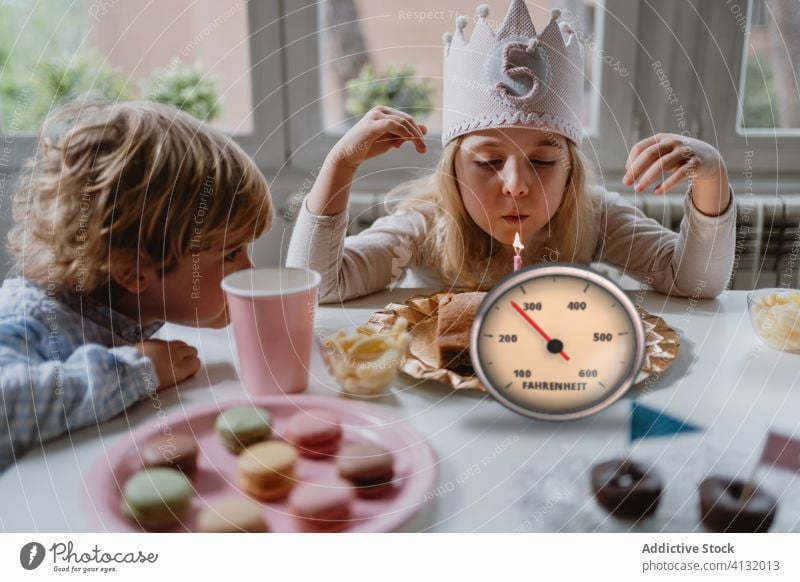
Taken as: 275 °F
